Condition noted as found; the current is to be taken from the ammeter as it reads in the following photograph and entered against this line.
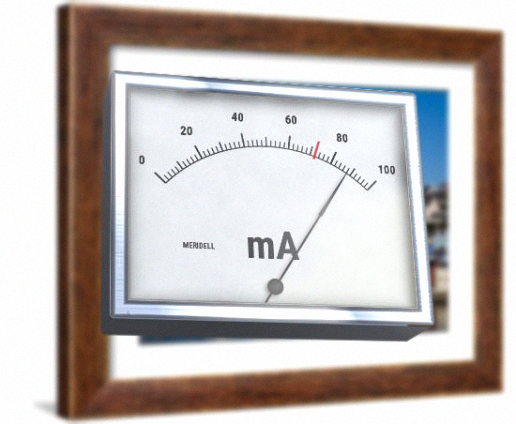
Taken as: 88 mA
